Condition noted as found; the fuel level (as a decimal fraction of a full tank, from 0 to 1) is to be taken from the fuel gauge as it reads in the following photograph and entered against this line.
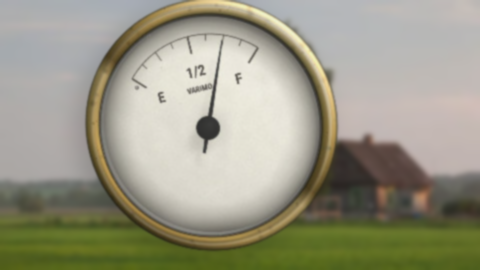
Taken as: 0.75
